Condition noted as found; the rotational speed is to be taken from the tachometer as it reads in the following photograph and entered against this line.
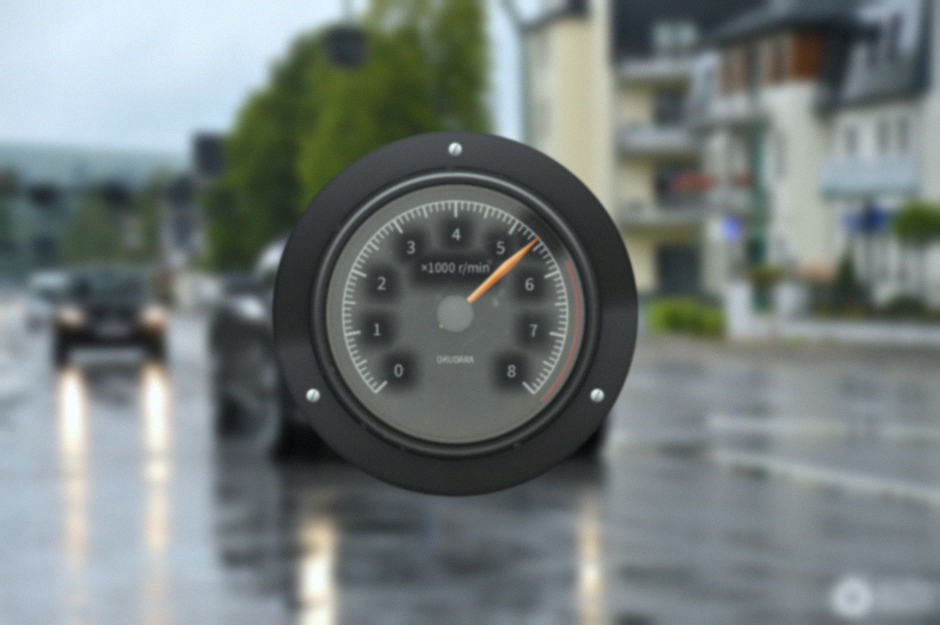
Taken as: 5400 rpm
